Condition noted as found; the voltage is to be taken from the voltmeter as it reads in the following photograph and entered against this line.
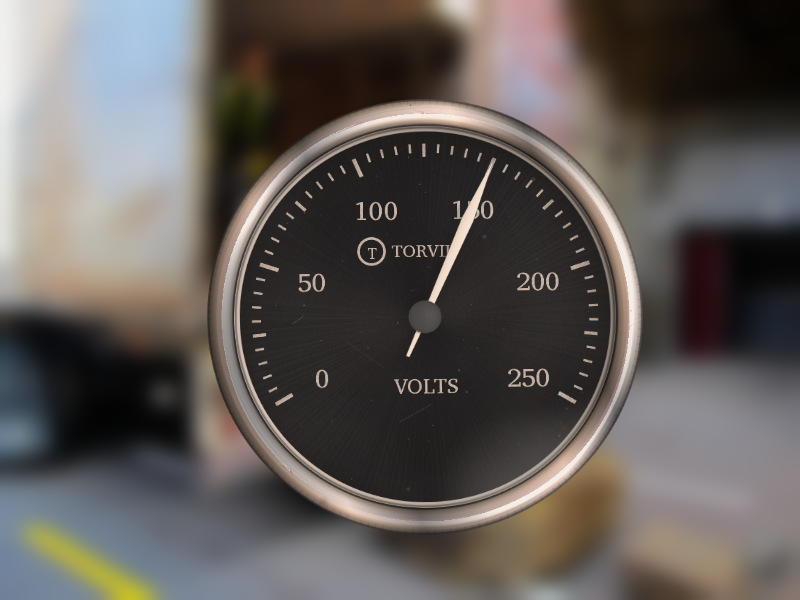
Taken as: 150 V
